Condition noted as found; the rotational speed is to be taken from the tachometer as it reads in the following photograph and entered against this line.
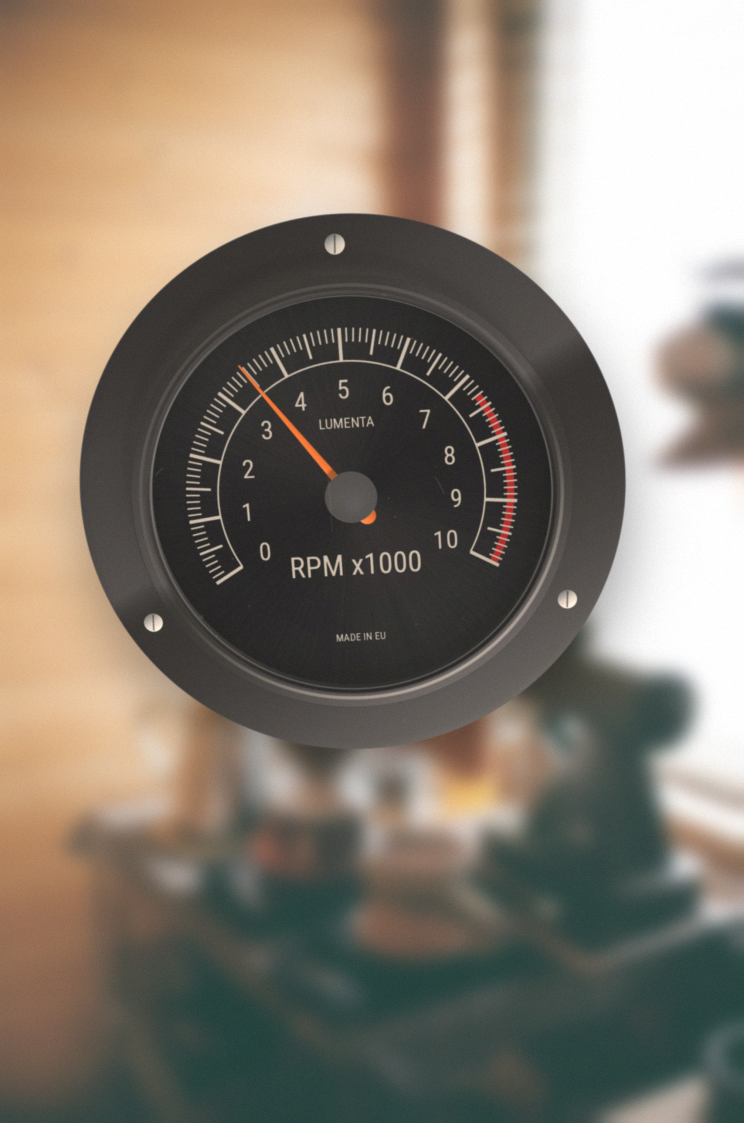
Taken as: 3500 rpm
